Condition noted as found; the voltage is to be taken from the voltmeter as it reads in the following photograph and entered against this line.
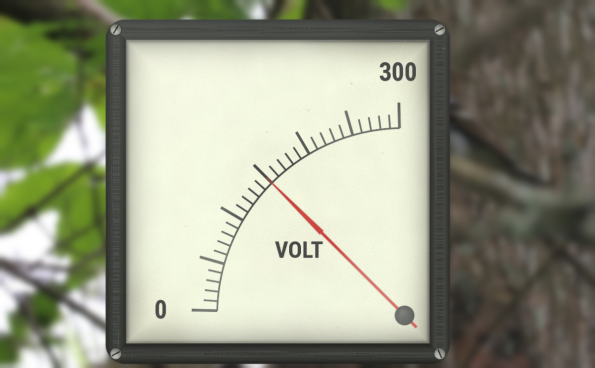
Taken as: 150 V
